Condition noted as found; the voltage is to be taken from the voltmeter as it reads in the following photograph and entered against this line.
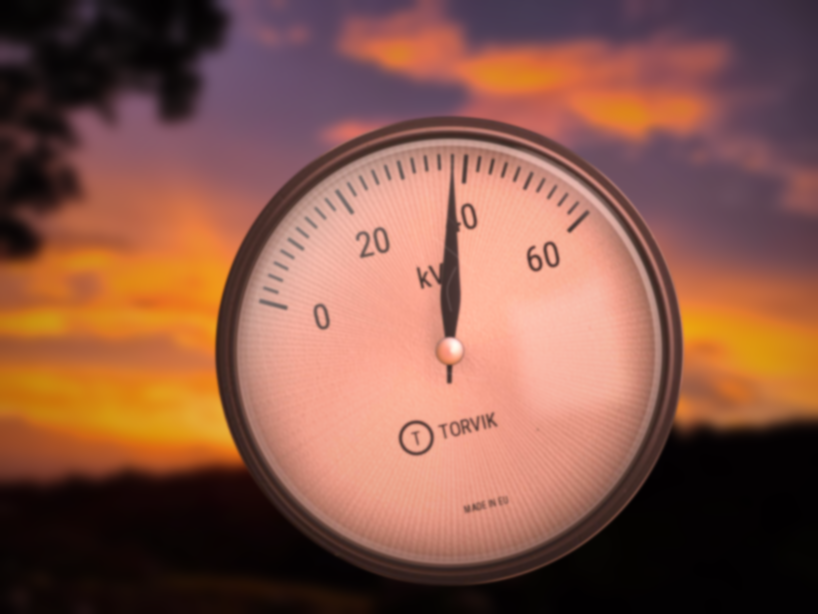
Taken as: 38 kV
